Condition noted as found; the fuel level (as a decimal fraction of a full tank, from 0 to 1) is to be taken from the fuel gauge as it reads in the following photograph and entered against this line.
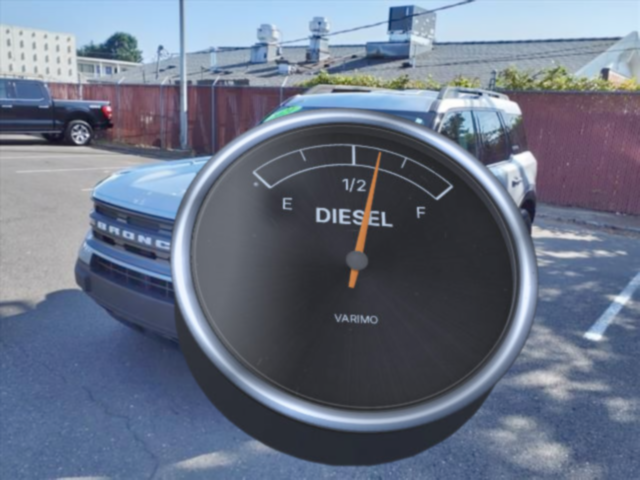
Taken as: 0.625
